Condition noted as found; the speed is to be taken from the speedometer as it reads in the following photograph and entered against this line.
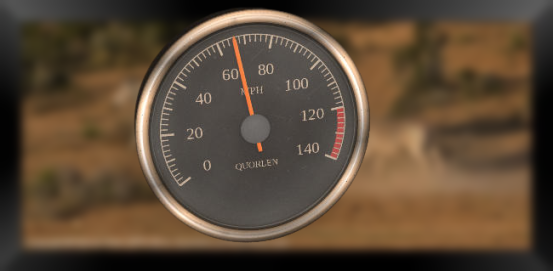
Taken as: 66 mph
